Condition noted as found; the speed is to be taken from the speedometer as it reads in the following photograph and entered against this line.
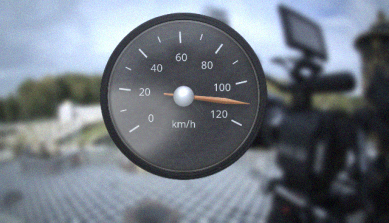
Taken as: 110 km/h
